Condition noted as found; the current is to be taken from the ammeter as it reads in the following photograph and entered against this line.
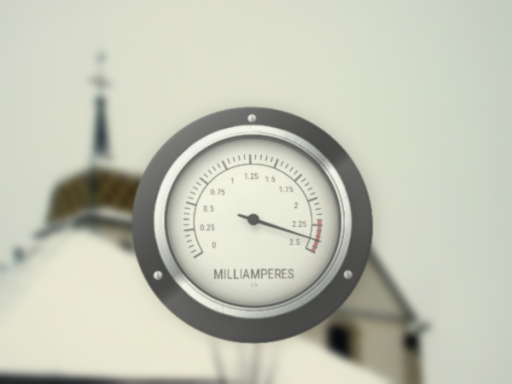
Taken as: 2.4 mA
